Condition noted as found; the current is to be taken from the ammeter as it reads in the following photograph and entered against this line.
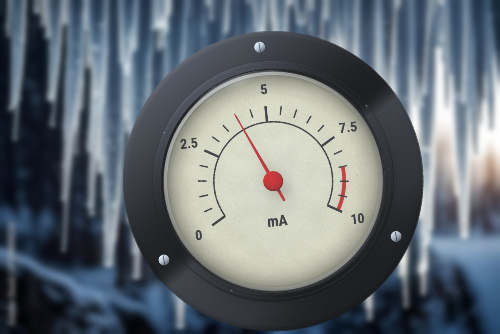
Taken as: 4 mA
